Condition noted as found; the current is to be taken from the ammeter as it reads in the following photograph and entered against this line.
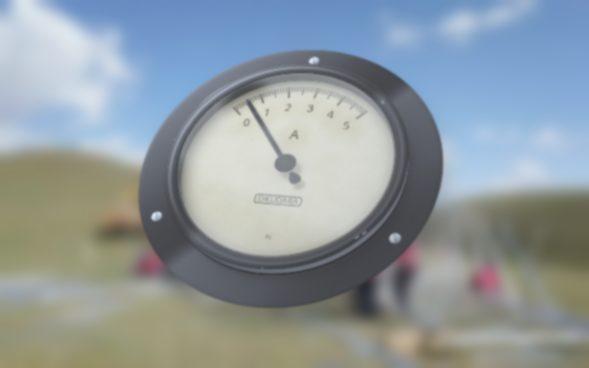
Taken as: 0.5 A
